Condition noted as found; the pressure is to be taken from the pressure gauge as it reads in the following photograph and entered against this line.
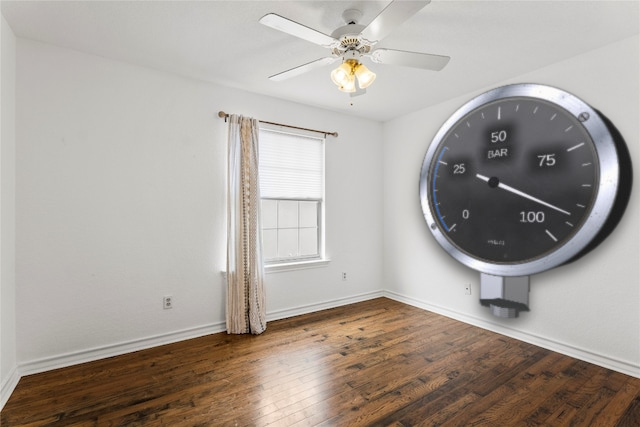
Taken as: 92.5 bar
